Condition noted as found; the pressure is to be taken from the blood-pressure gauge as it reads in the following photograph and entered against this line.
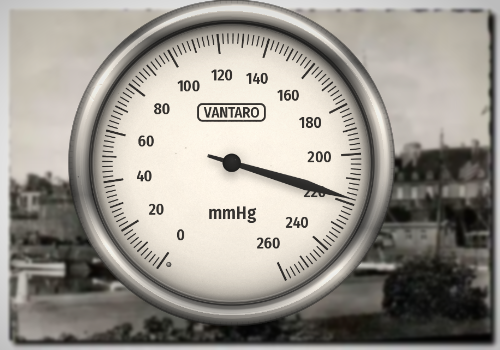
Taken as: 218 mmHg
